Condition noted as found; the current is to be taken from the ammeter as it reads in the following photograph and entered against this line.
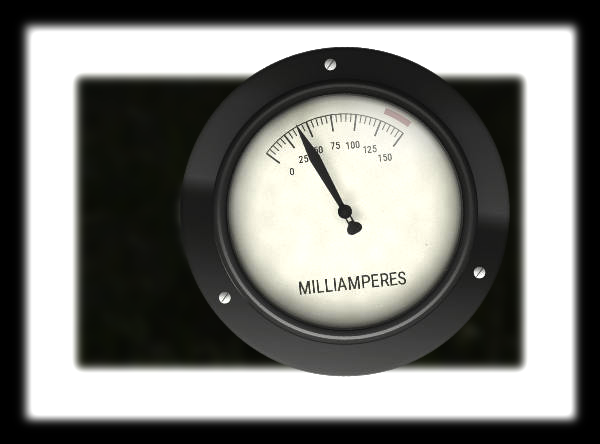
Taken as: 40 mA
